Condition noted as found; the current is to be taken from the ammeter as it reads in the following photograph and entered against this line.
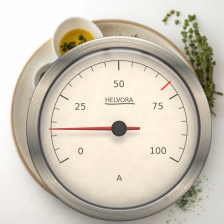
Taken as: 12.5 A
